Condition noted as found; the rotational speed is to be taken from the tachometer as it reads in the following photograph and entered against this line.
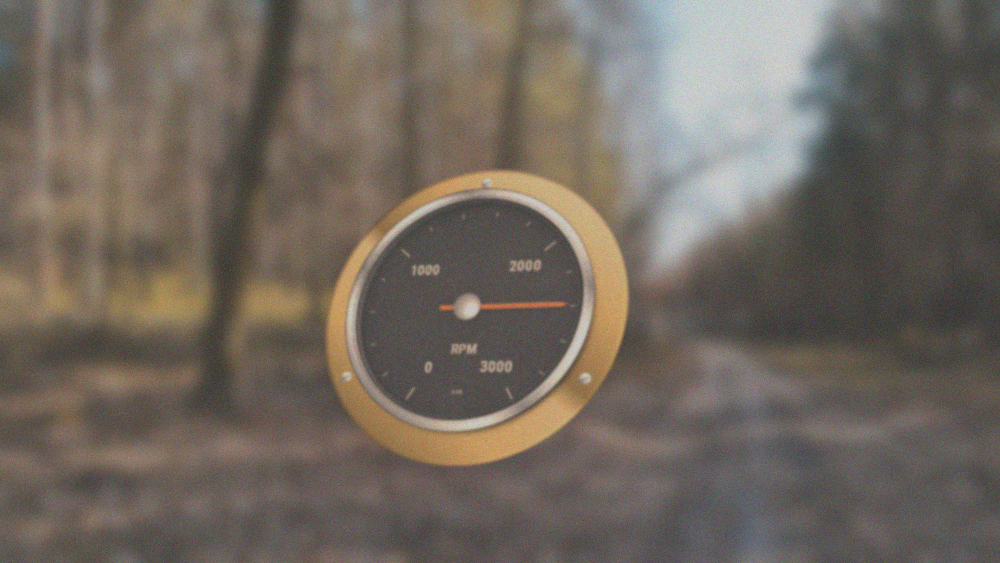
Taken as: 2400 rpm
